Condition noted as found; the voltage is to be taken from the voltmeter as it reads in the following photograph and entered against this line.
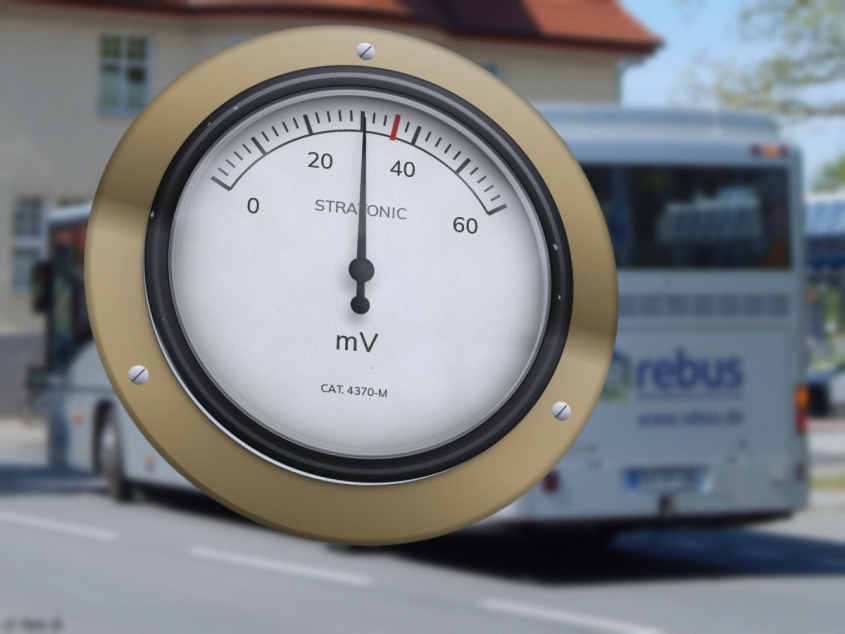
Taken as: 30 mV
